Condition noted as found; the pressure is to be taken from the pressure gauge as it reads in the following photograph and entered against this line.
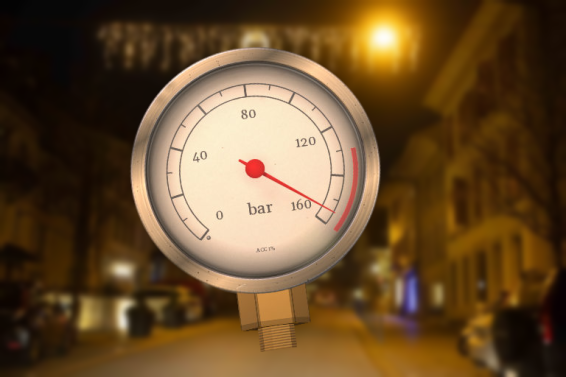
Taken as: 155 bar
